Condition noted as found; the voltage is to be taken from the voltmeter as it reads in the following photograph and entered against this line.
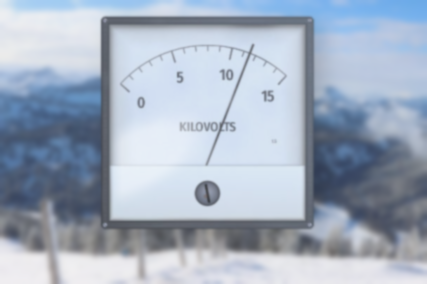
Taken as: 11.5 kV
